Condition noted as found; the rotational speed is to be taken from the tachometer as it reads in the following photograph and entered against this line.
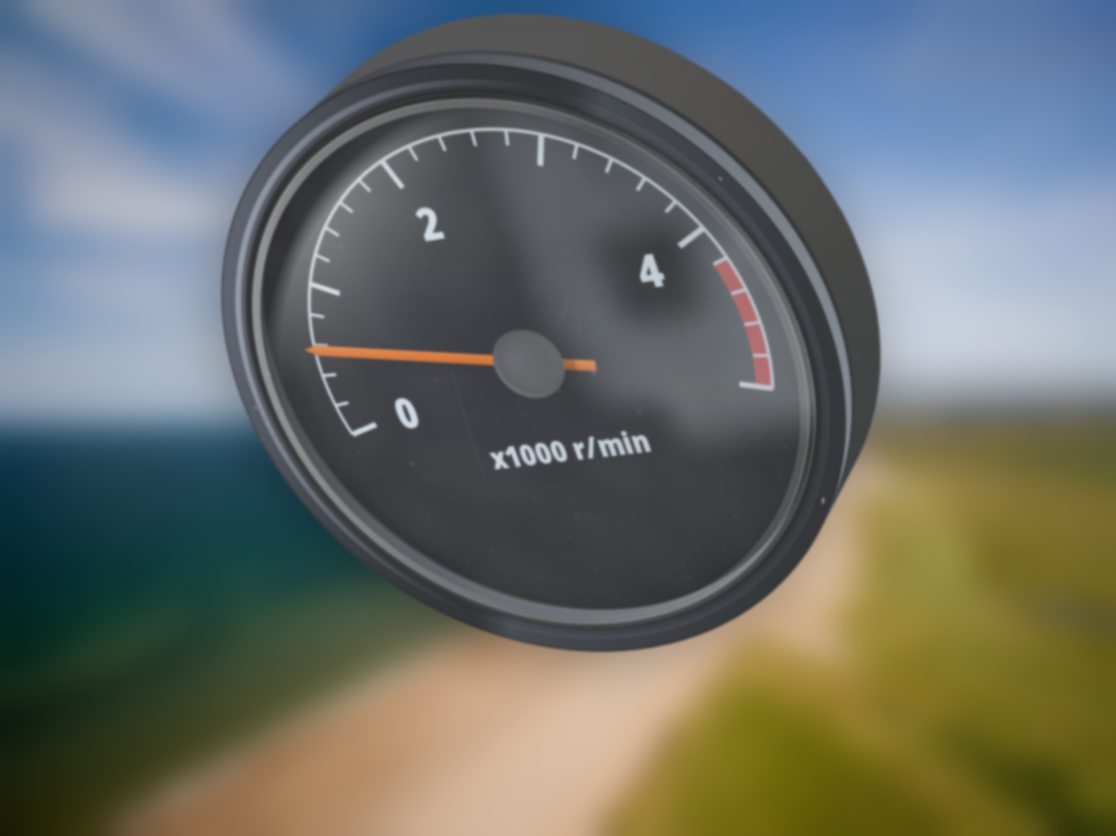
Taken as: 600 rpm
